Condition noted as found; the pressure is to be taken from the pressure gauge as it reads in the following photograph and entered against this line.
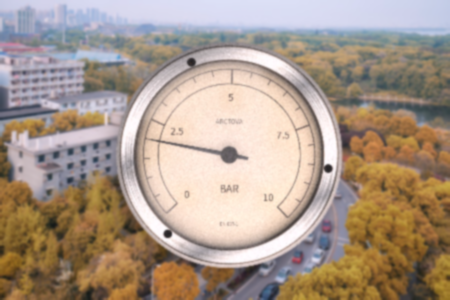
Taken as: 2 bar
